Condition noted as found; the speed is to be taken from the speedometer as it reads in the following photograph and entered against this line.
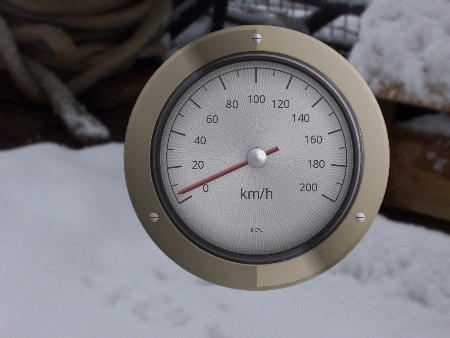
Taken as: 5 km/h
